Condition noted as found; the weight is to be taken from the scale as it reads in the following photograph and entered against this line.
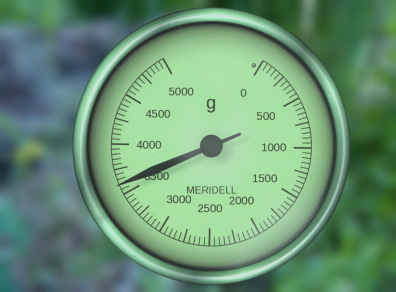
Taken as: 3600 g
